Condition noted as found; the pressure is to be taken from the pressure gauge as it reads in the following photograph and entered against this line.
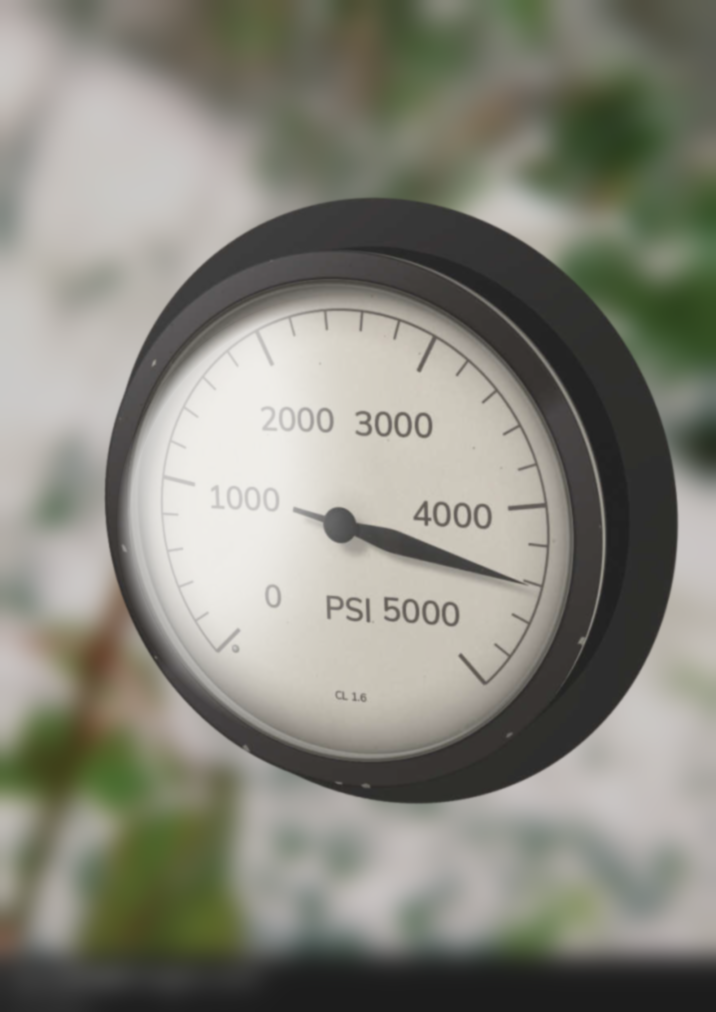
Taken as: 4400 psi
